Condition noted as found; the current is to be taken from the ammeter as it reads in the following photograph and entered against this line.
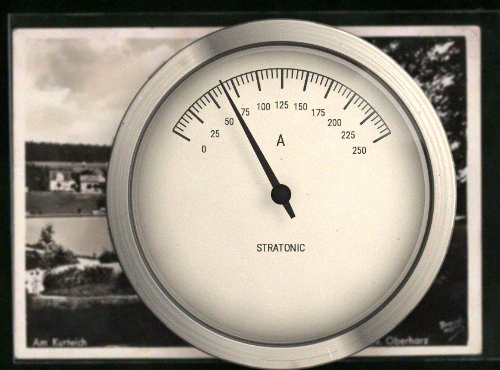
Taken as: 65 A
